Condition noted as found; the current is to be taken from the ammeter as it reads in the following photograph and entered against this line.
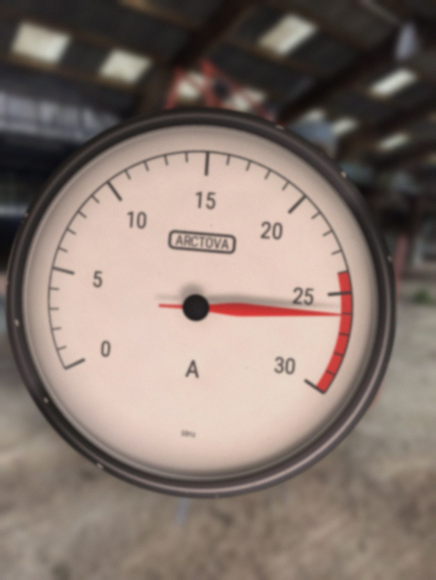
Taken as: 26 A
